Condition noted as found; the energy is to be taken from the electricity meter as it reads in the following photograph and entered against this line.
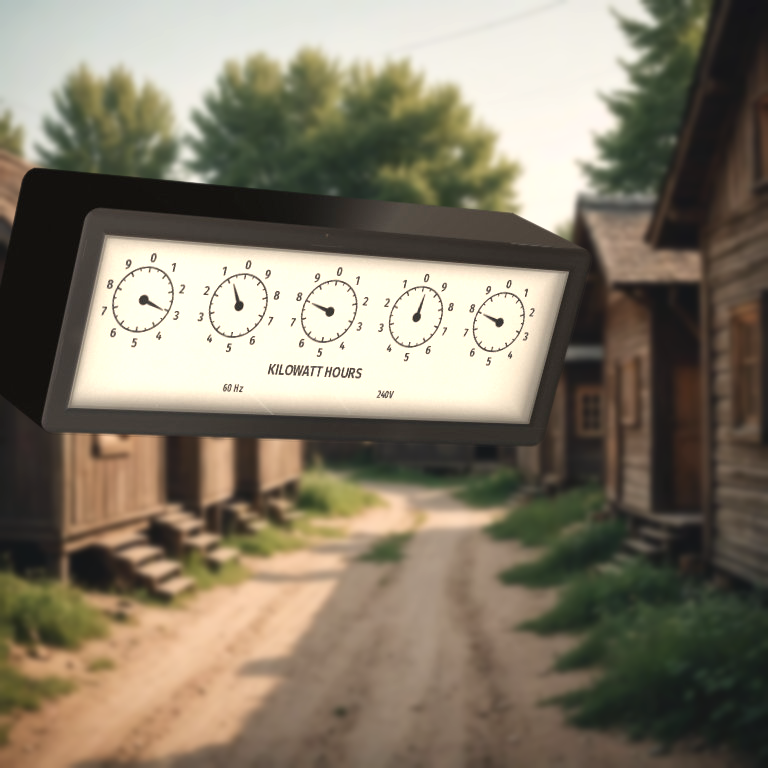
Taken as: 30798 kWh
